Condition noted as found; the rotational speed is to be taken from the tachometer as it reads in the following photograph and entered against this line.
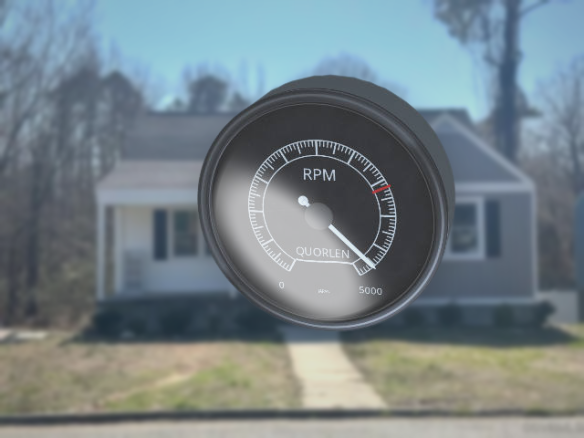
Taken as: 4750 rpm
